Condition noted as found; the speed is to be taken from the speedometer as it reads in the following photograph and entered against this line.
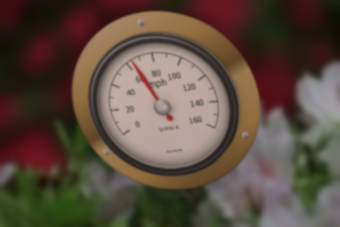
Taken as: 65 mph
